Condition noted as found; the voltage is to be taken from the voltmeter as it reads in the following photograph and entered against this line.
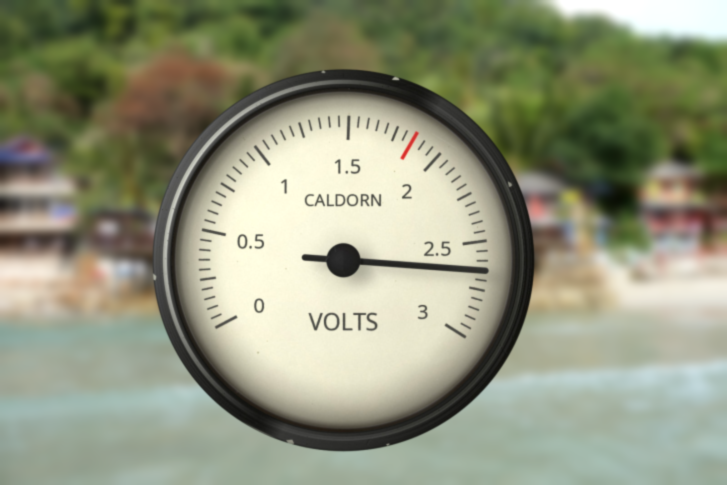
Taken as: 2.65 V
